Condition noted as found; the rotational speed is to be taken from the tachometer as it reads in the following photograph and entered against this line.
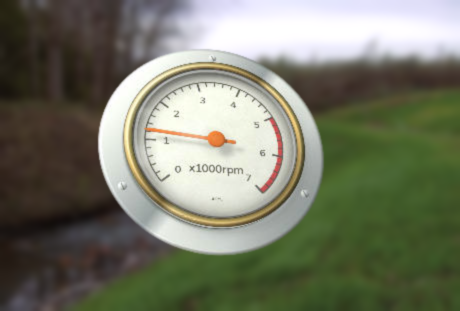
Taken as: 1200 rpm
